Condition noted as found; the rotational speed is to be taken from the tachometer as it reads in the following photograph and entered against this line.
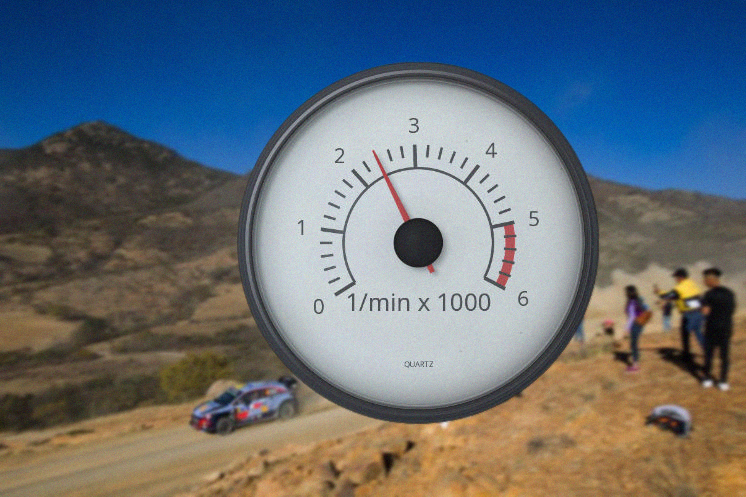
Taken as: 2400 rpm
